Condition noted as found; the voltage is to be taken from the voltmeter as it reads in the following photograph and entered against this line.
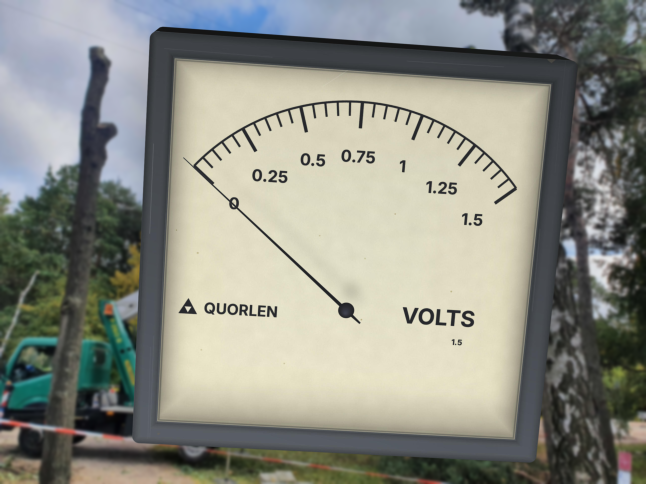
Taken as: 0 V
